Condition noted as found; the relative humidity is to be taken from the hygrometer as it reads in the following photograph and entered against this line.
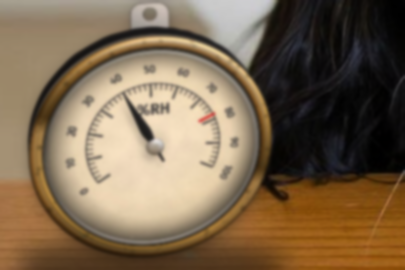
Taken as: 40 %
